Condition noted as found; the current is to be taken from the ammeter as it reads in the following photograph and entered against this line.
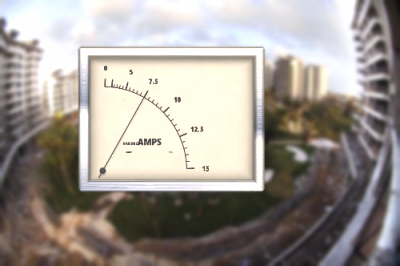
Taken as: 7.5 A
